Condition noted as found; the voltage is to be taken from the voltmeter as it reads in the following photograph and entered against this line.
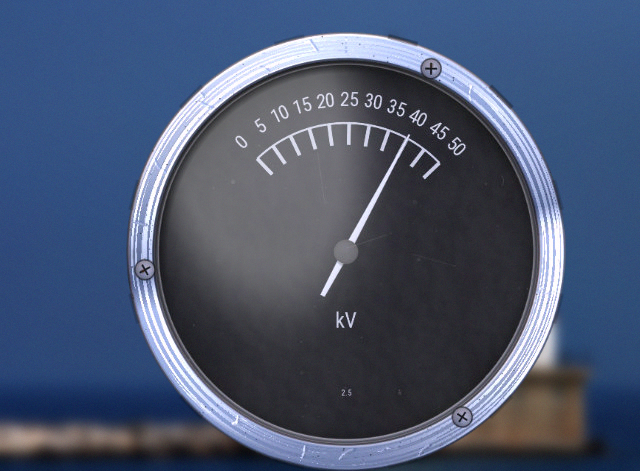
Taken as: 40 kV
